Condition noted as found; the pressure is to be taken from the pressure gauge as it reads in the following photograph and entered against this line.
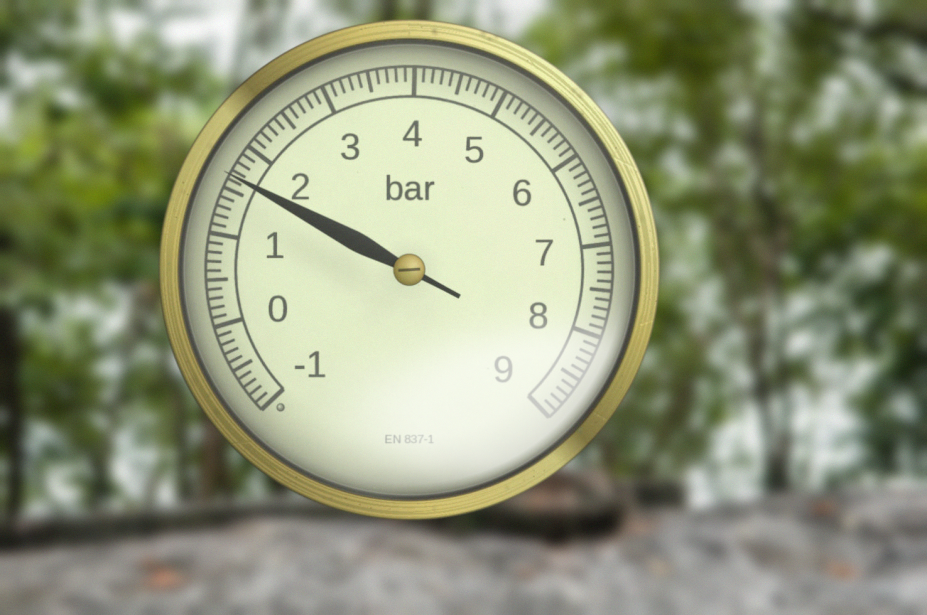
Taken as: 1.65 bar
